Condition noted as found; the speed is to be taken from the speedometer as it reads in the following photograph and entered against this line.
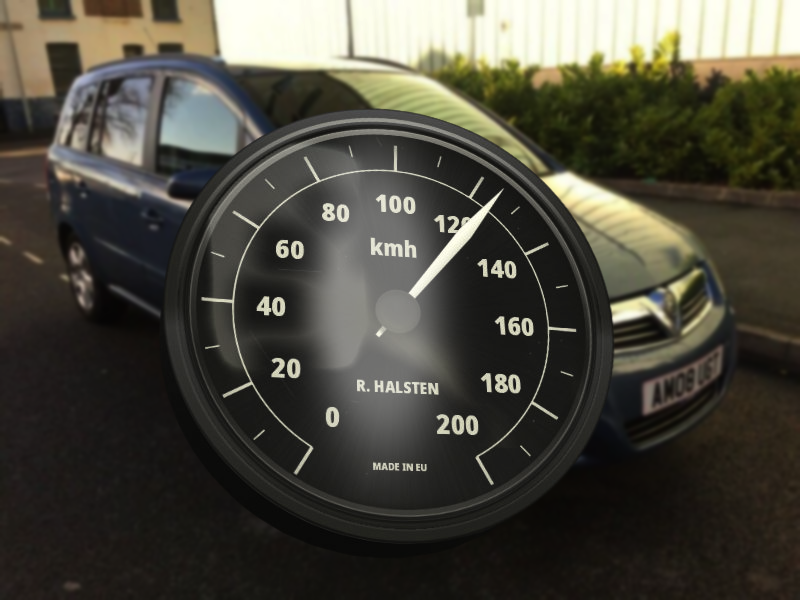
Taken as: 125 km/h
